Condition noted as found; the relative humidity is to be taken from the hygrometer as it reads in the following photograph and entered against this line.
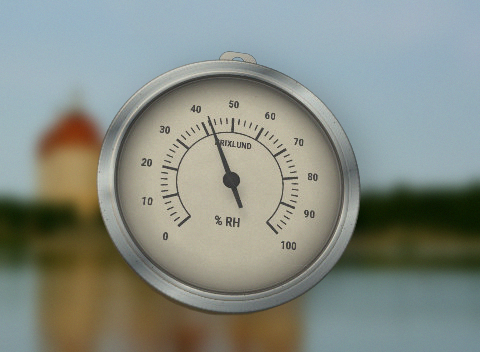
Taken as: 42 %
